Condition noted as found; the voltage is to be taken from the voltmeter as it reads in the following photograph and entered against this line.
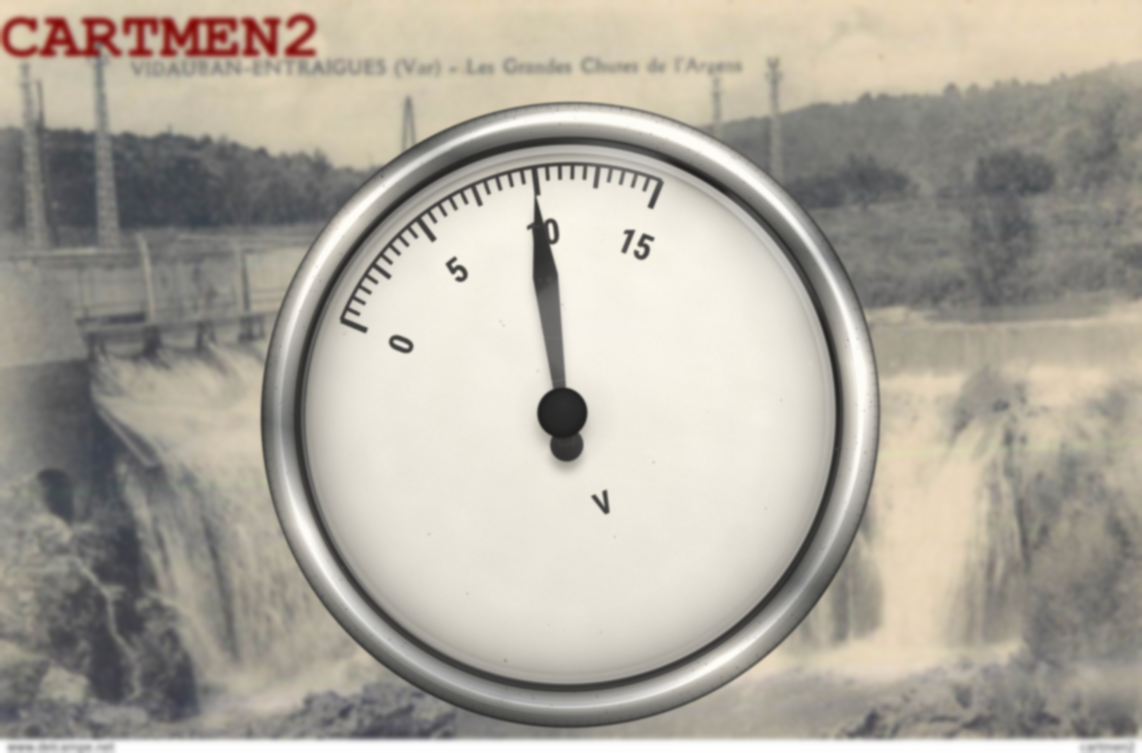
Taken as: 10 V
